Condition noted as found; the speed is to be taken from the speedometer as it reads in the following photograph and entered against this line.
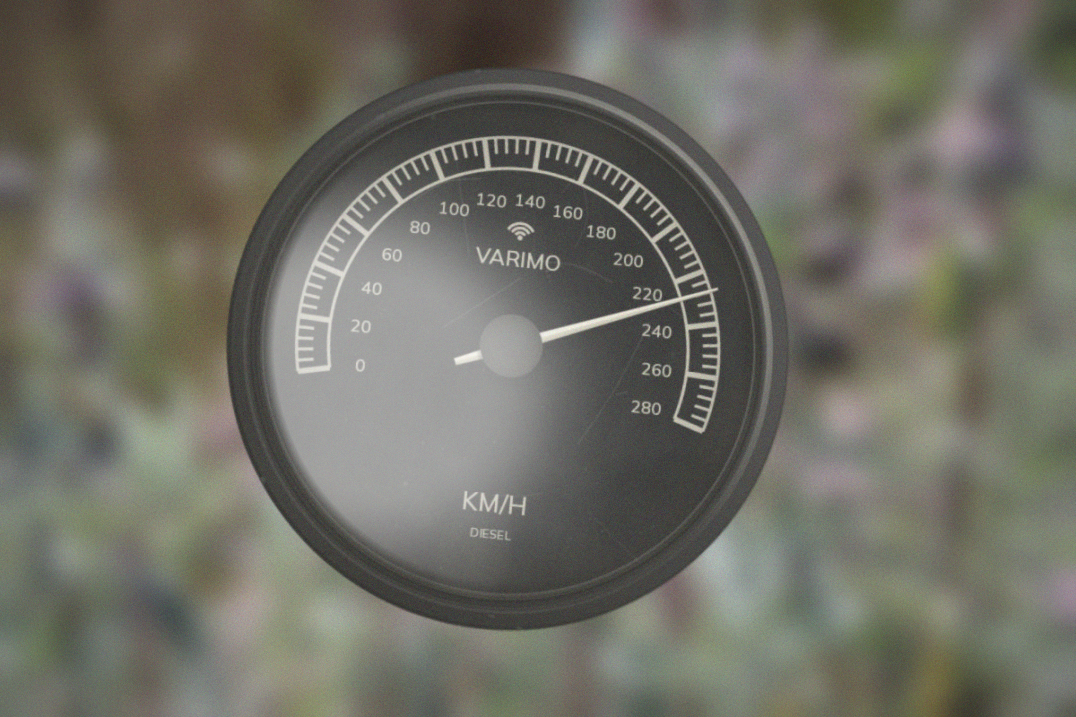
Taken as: 228 km/h
